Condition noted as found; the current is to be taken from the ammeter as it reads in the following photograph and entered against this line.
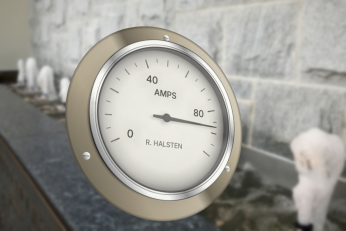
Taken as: 87.5 A
